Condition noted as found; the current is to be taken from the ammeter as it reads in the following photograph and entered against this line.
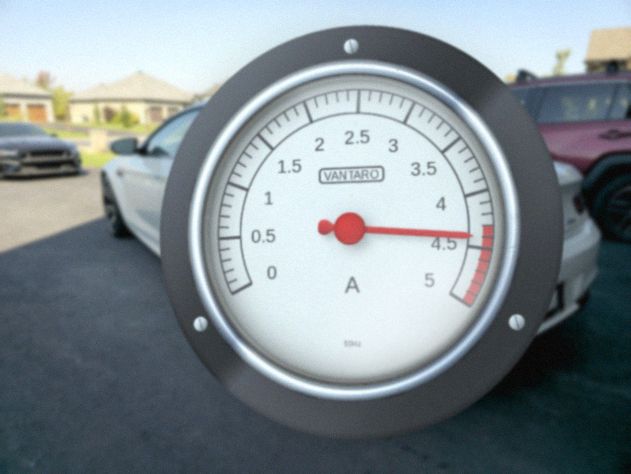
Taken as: 4.4 A
